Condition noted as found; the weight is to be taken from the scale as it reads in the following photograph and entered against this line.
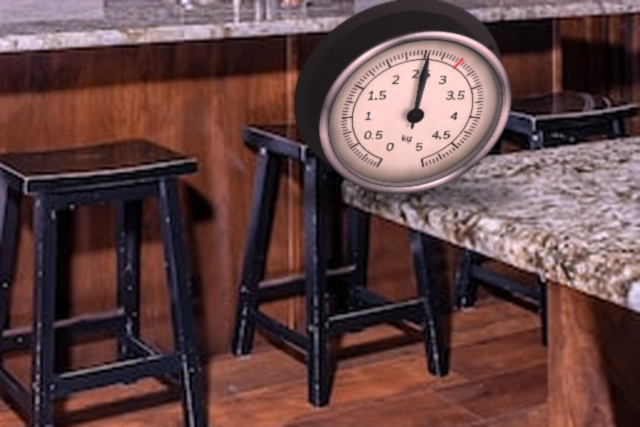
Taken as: 2.5 kg
